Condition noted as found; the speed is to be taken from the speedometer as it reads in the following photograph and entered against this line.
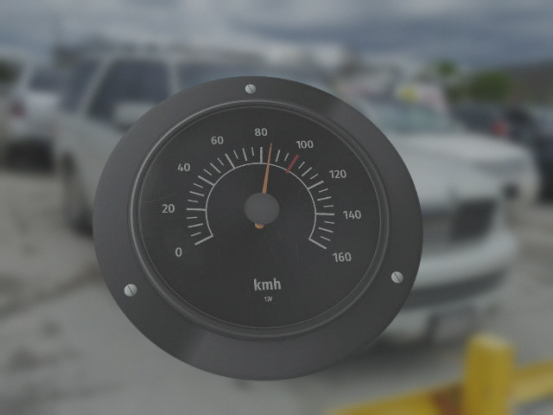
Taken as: 85 km/h
